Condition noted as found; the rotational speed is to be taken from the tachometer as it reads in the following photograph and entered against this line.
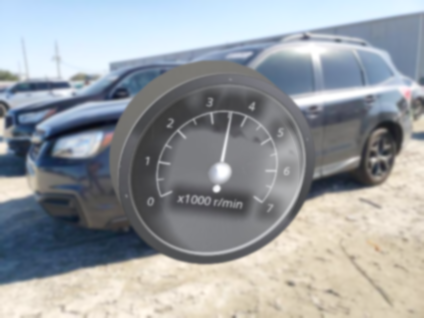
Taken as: 3500 rpm
